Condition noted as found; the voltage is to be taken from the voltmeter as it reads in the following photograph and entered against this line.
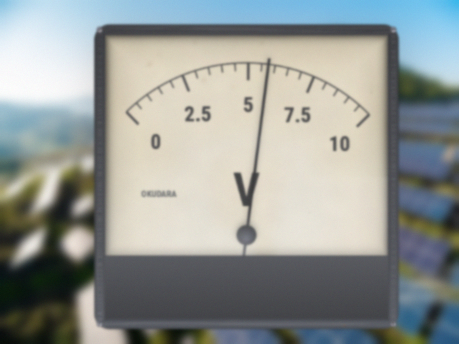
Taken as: 5.75 V
